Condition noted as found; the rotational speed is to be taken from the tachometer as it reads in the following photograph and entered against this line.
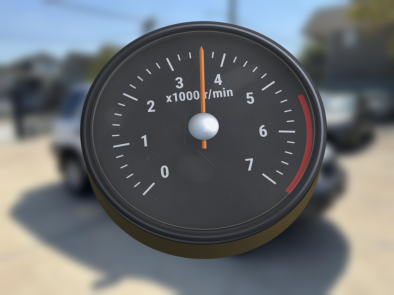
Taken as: 3600 rpm
